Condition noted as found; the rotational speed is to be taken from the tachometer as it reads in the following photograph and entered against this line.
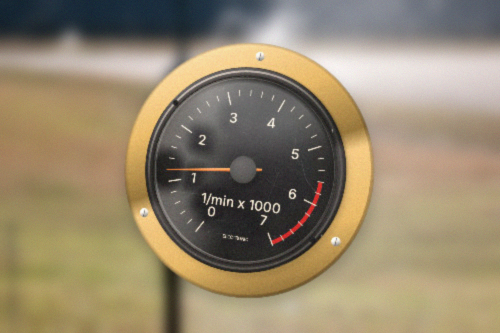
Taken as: 1200 rpm
